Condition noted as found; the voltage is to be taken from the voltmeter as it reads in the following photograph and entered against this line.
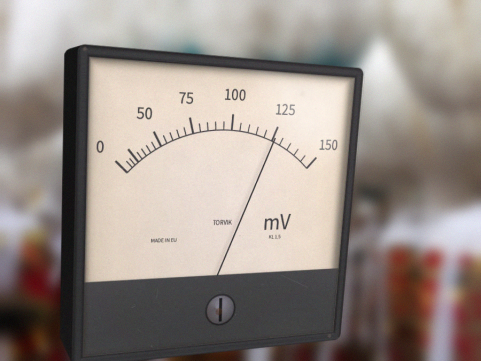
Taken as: 125 mV
